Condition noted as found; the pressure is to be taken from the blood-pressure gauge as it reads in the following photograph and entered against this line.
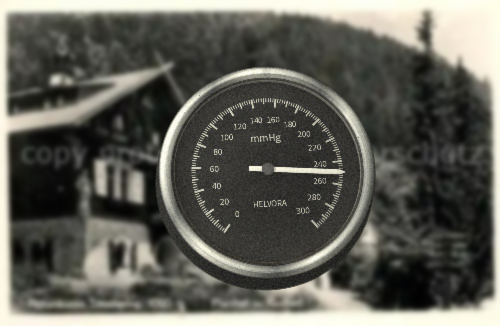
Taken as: 250 mmHg
